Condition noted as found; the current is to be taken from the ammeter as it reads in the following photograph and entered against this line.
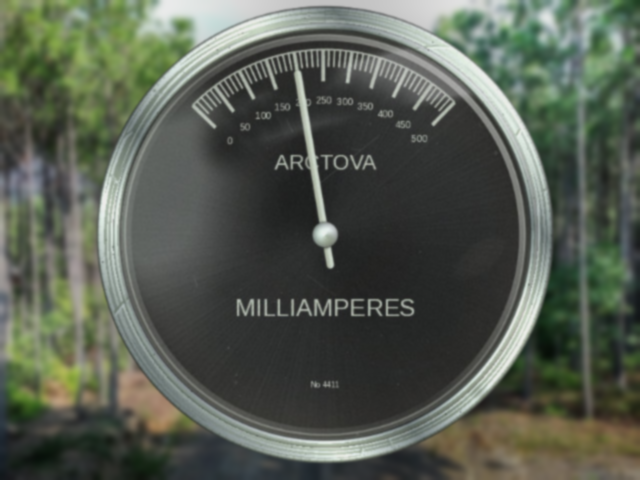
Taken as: 200 mA
